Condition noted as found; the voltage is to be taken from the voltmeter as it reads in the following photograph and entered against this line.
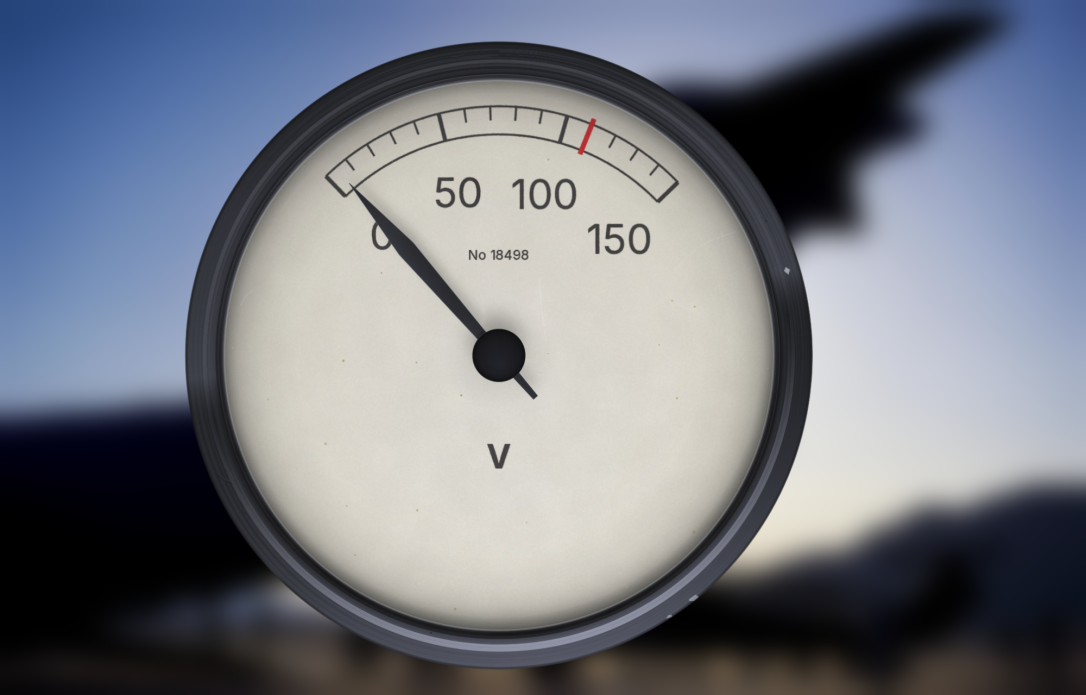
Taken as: 5 V
